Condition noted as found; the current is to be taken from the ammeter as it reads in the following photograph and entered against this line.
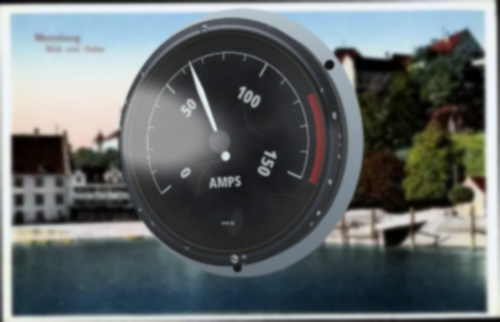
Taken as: 65 A
